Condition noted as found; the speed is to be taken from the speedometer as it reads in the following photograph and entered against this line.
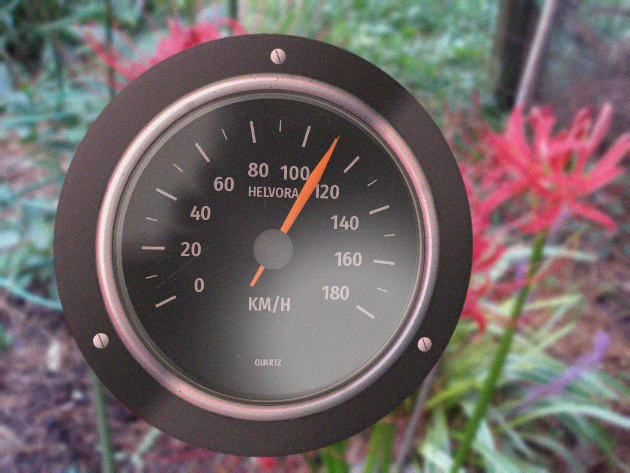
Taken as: 110 km/h
